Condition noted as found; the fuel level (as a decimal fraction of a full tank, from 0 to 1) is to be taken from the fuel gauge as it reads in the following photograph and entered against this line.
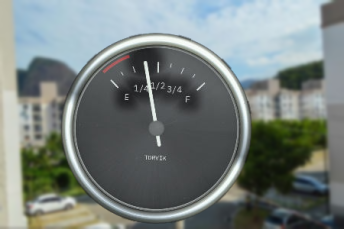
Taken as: 0.375
